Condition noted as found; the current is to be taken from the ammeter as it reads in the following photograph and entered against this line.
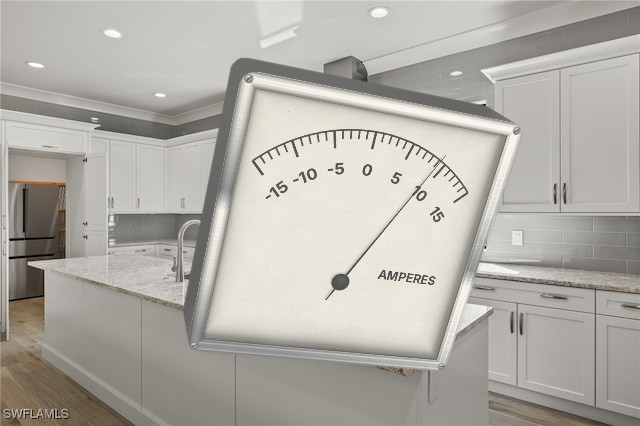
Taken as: 9 A
